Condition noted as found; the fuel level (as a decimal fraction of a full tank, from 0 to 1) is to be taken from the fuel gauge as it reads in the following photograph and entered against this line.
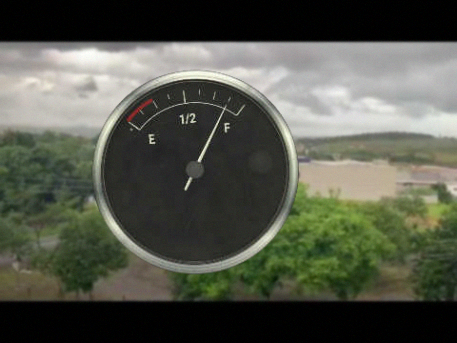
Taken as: 0.875
